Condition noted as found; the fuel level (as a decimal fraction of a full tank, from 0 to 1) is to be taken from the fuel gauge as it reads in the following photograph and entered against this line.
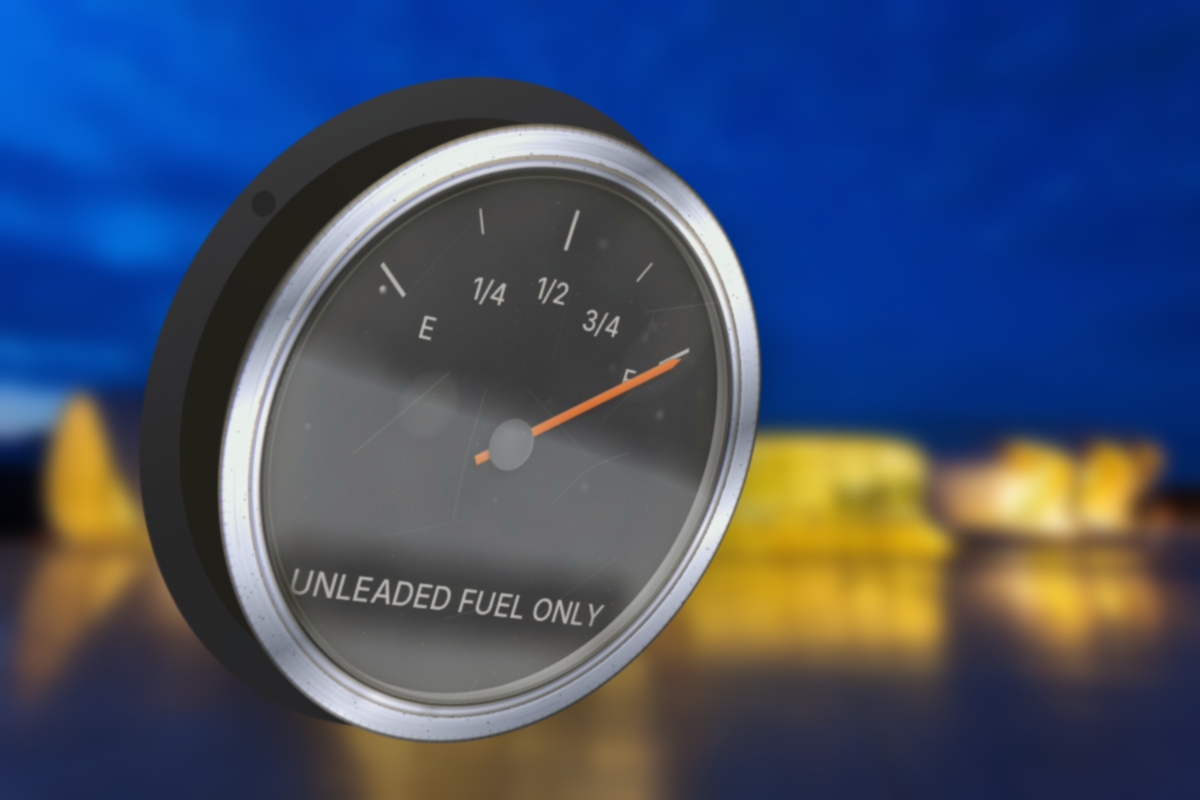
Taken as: 1
